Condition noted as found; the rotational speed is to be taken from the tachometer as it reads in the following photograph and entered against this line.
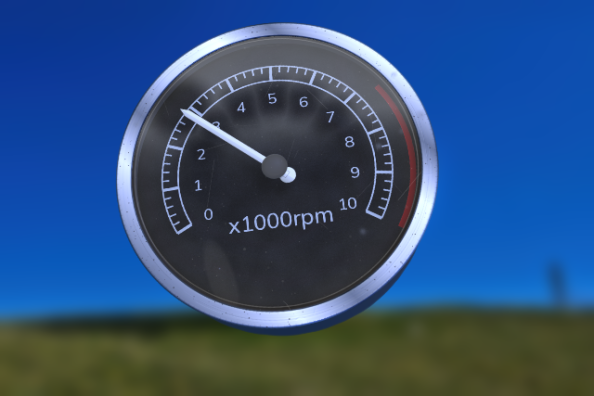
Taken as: 2800 rpm
